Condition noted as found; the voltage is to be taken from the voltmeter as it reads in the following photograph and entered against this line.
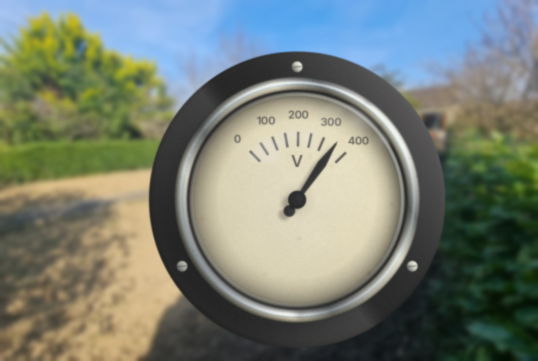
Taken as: 350 V
